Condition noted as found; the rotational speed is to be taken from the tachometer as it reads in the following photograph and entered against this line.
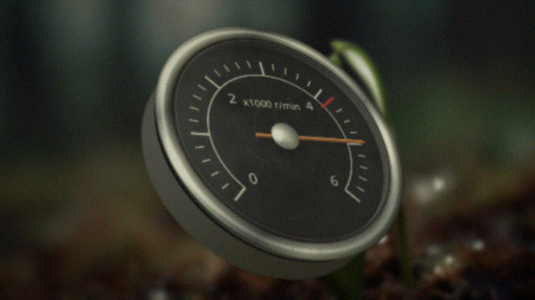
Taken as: 5000 rpm
